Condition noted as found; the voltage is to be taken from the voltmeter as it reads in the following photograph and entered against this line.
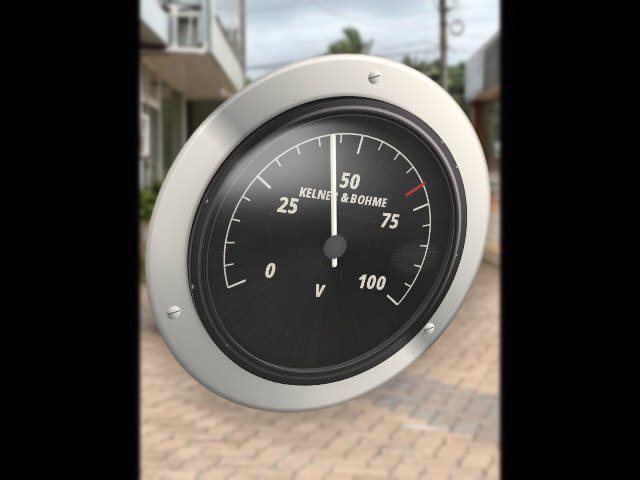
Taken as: 42.5 V
